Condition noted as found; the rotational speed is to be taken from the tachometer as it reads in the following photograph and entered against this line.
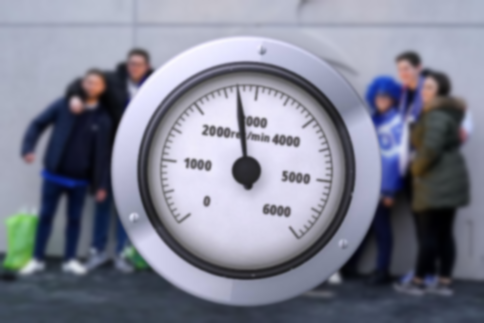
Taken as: 2700 rpm
